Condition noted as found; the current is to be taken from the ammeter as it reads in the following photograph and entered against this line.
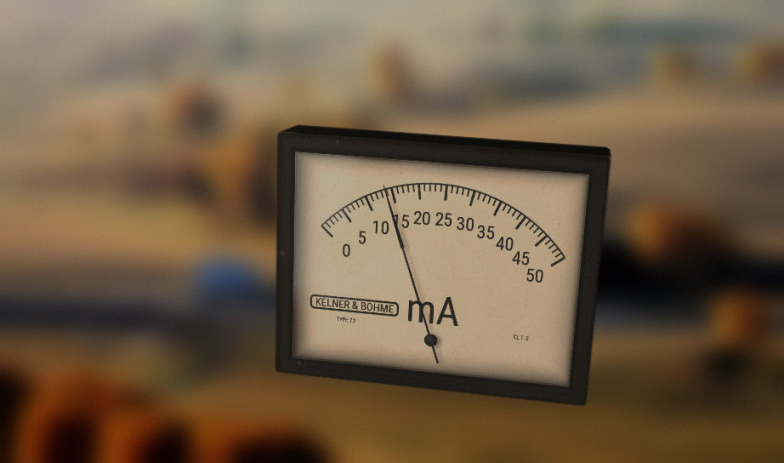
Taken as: 14 mA
